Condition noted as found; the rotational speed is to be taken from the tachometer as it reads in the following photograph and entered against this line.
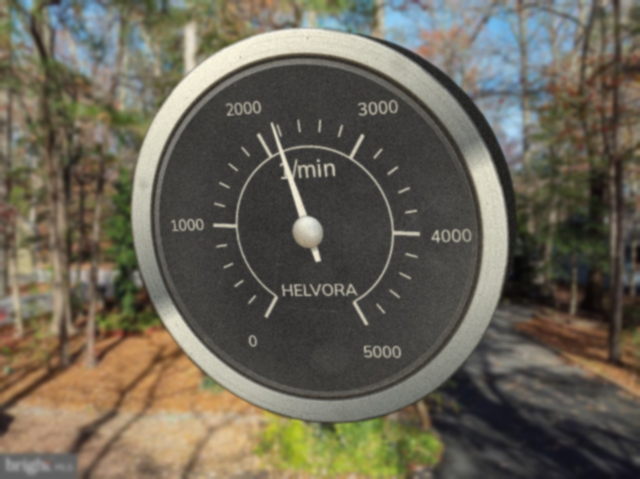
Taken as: 2200 rpm
